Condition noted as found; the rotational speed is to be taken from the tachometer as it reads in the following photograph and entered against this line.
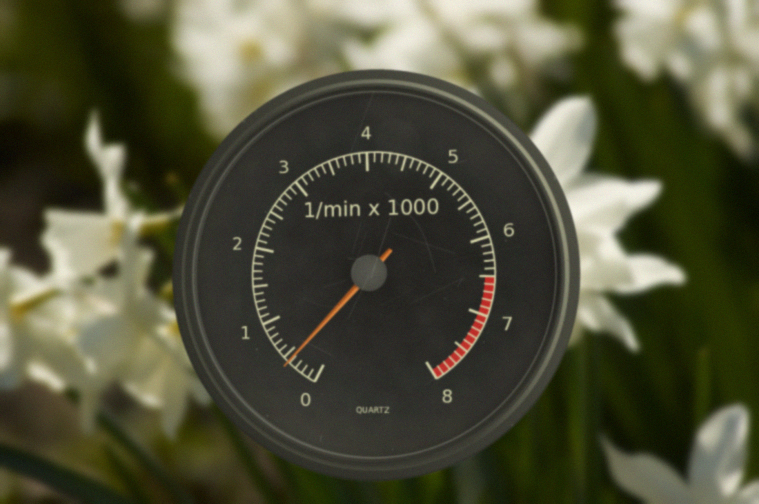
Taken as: 400 rpm
